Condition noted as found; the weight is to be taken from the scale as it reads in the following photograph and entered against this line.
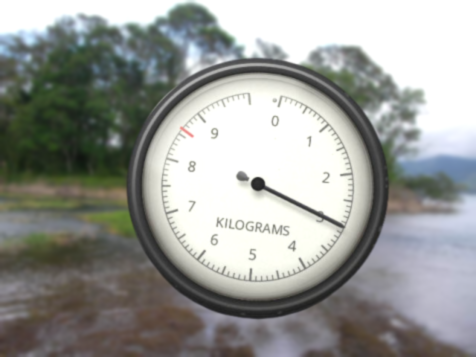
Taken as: 3 kg
